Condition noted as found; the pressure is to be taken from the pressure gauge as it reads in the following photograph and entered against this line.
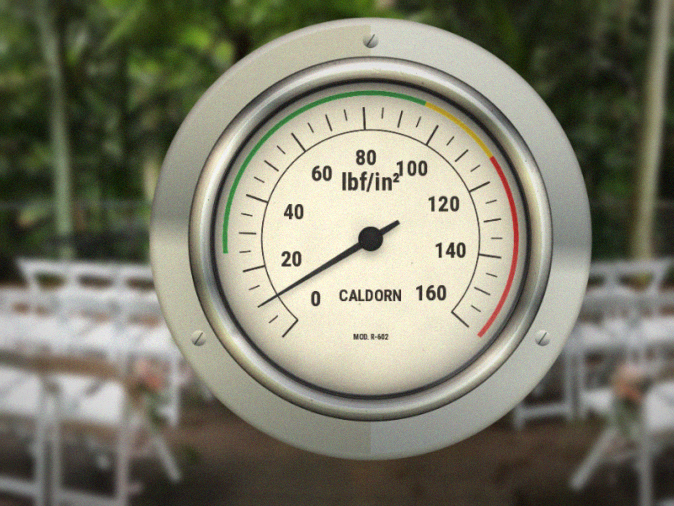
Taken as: 10 psi
